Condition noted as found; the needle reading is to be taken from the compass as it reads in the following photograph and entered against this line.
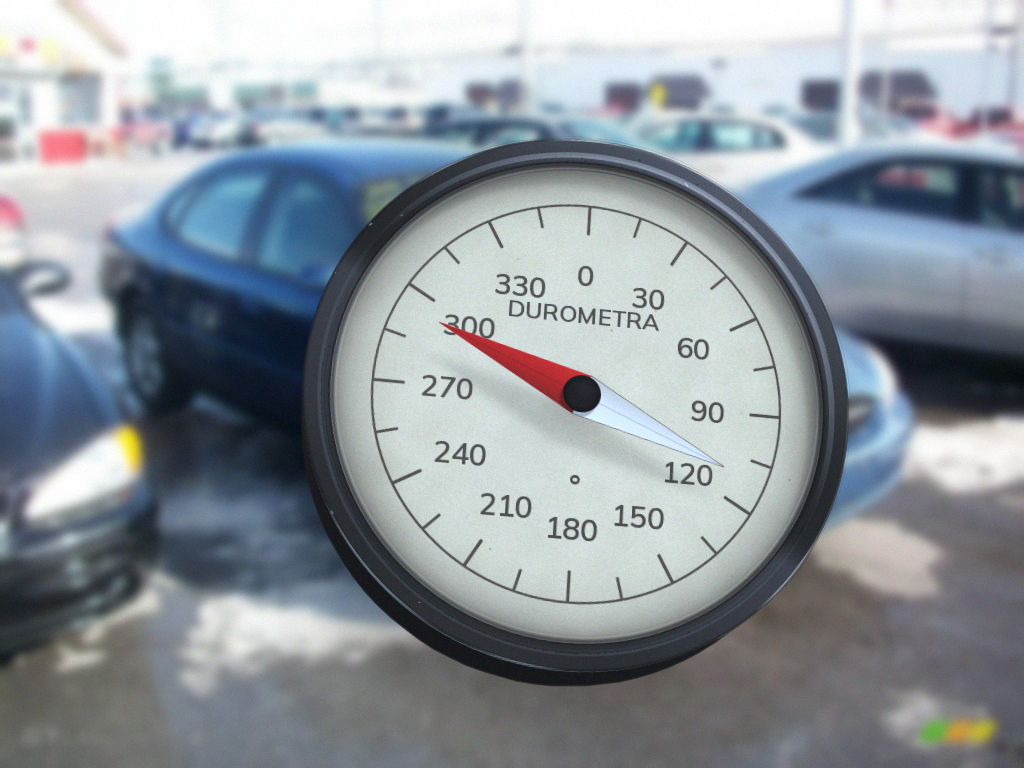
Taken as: 292.5 °
